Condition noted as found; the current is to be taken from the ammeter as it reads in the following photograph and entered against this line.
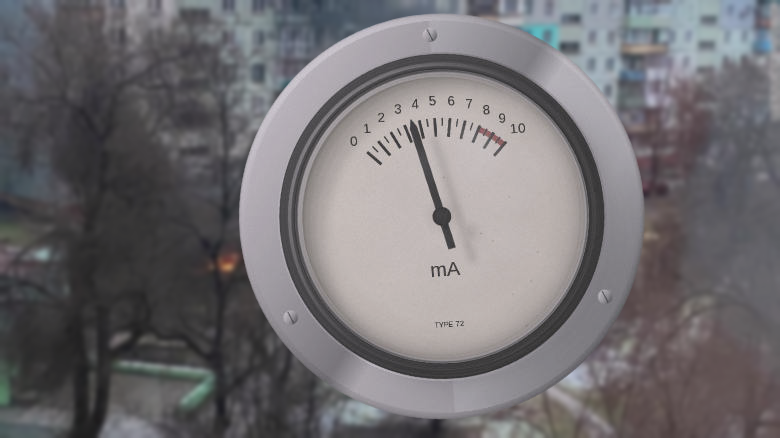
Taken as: 3.5 mA
